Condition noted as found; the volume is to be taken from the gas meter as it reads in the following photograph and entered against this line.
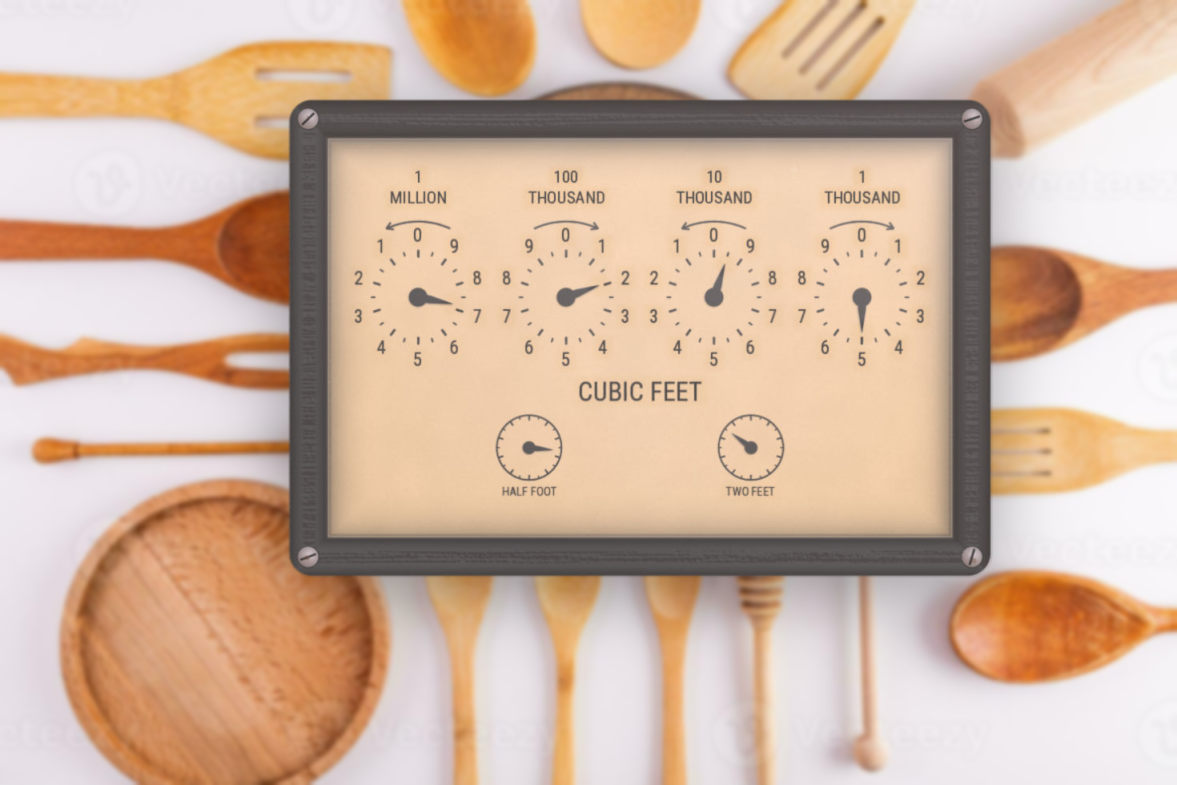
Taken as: 719500 ft³
